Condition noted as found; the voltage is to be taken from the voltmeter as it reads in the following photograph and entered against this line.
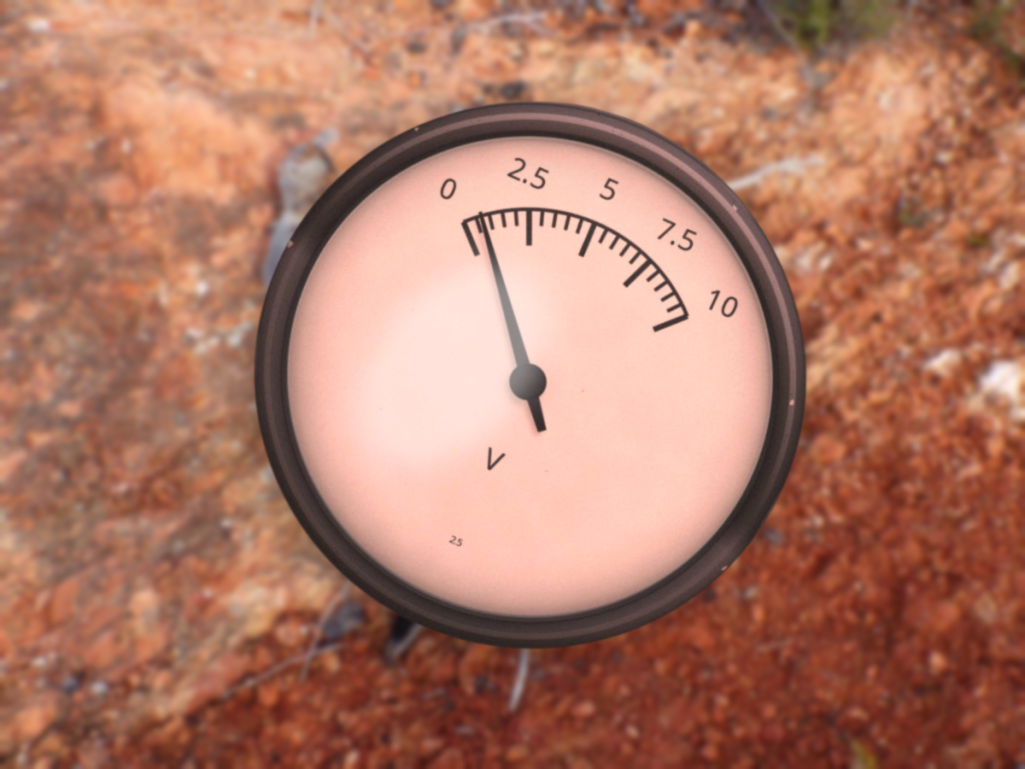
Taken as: 0.75 V
